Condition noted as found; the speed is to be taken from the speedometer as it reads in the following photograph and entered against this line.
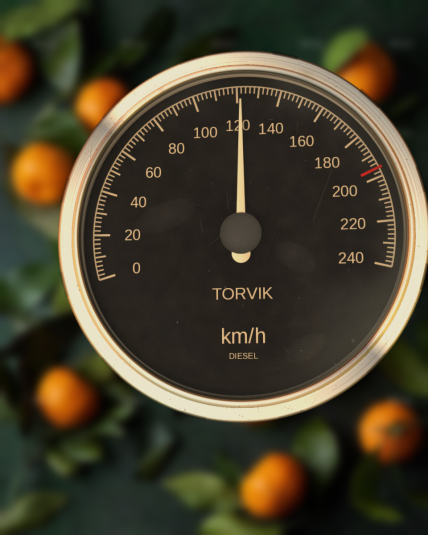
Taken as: 122 km/h
